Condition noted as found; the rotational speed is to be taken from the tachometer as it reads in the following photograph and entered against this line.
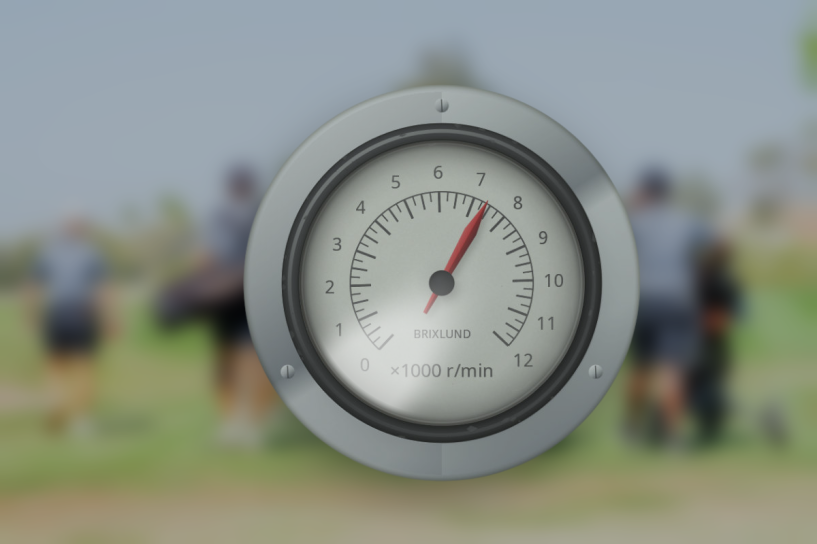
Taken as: 7375 rpm
